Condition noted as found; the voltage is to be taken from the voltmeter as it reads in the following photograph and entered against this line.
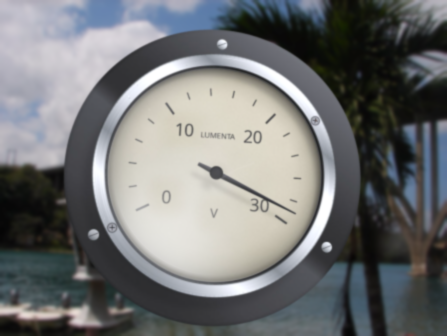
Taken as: 29 V
